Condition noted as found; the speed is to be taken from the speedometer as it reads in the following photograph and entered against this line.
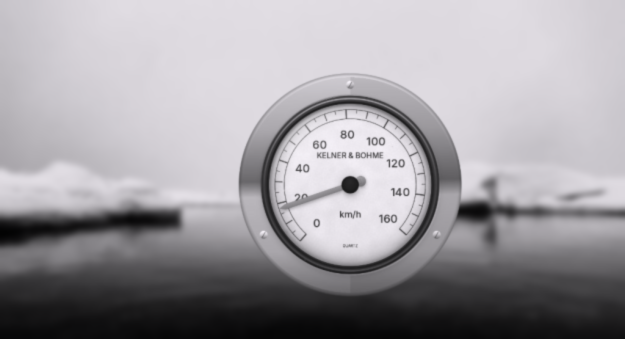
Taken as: 17.5 km/h
